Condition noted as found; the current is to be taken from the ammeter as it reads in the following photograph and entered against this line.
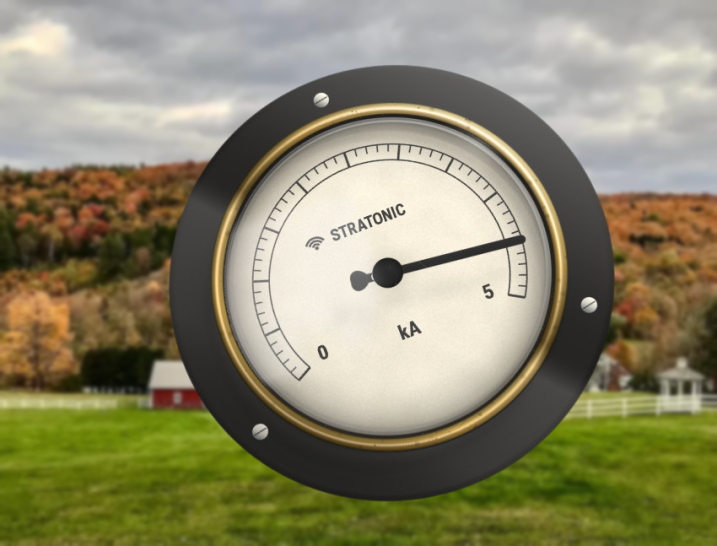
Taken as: 4.5 kA
